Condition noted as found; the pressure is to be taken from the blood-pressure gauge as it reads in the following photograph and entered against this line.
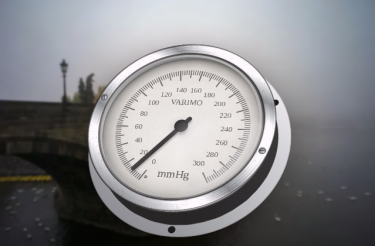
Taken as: 10 mmHg
